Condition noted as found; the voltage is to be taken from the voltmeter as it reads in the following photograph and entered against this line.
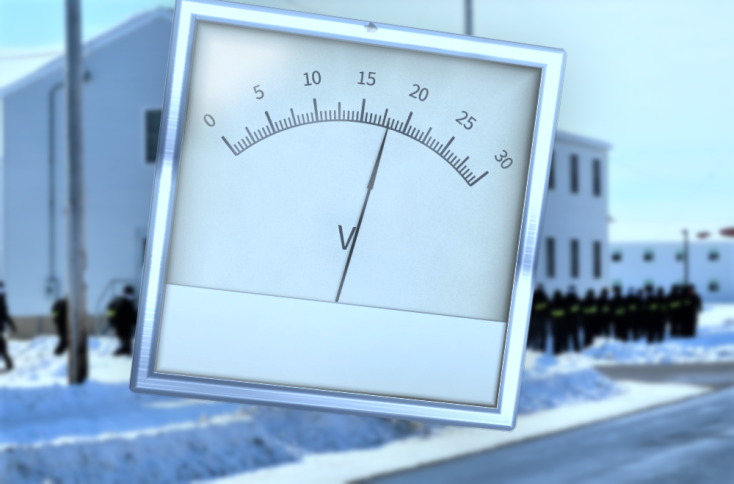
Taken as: 18 V
